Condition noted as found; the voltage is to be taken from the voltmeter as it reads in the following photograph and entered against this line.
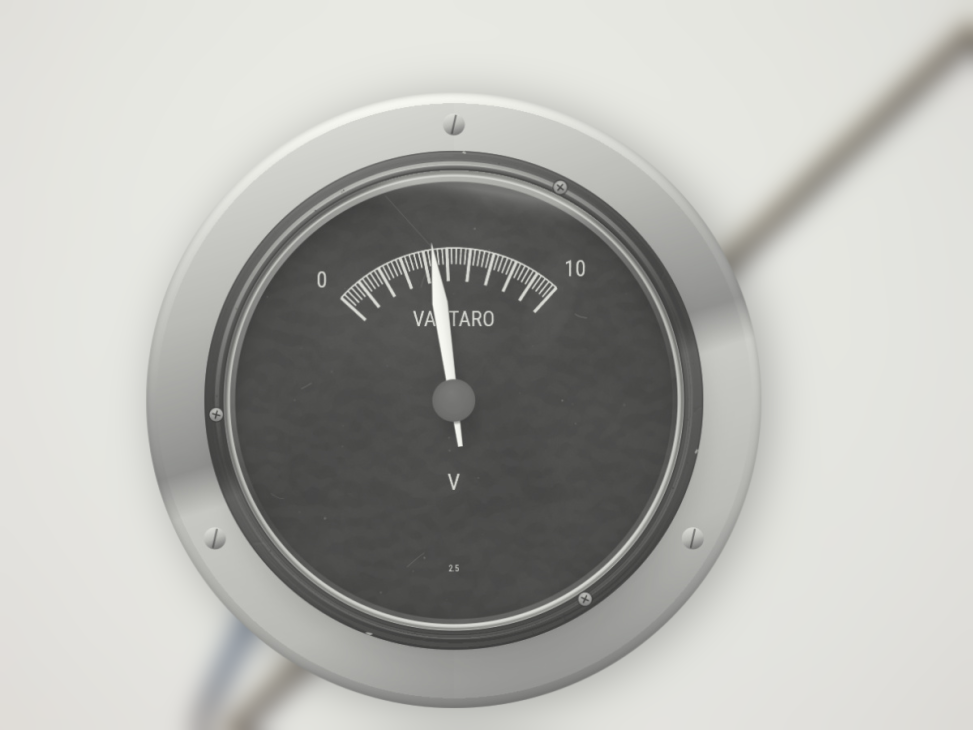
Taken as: 4.4 V
